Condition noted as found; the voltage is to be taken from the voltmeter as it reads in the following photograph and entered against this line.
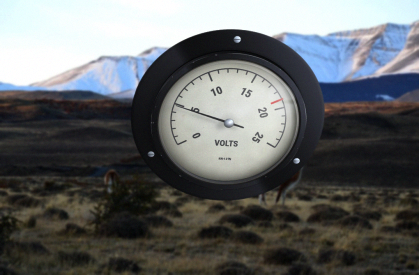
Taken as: 5 V
